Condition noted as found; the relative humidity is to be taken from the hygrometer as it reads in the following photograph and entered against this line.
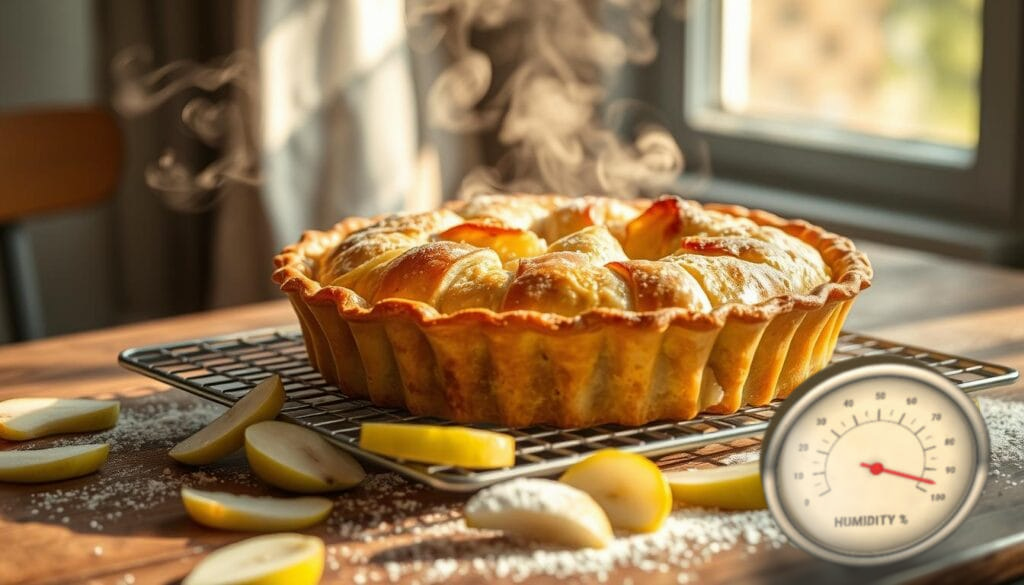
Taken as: 95 %
